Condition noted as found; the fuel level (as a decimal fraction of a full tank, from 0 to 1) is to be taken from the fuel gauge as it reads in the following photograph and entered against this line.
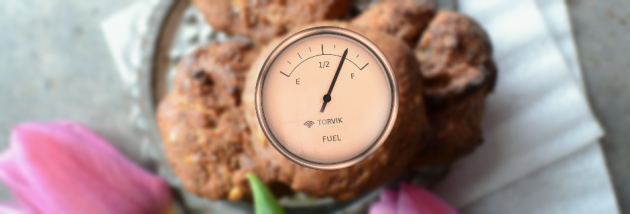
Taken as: 0.75
